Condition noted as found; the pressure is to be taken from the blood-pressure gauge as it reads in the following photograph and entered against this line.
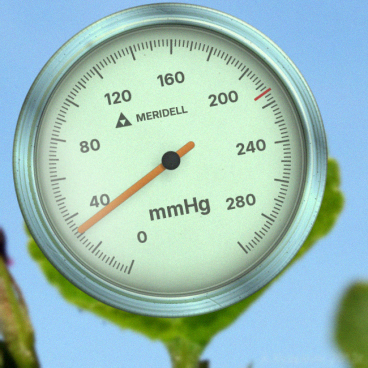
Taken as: 32 mmHg
